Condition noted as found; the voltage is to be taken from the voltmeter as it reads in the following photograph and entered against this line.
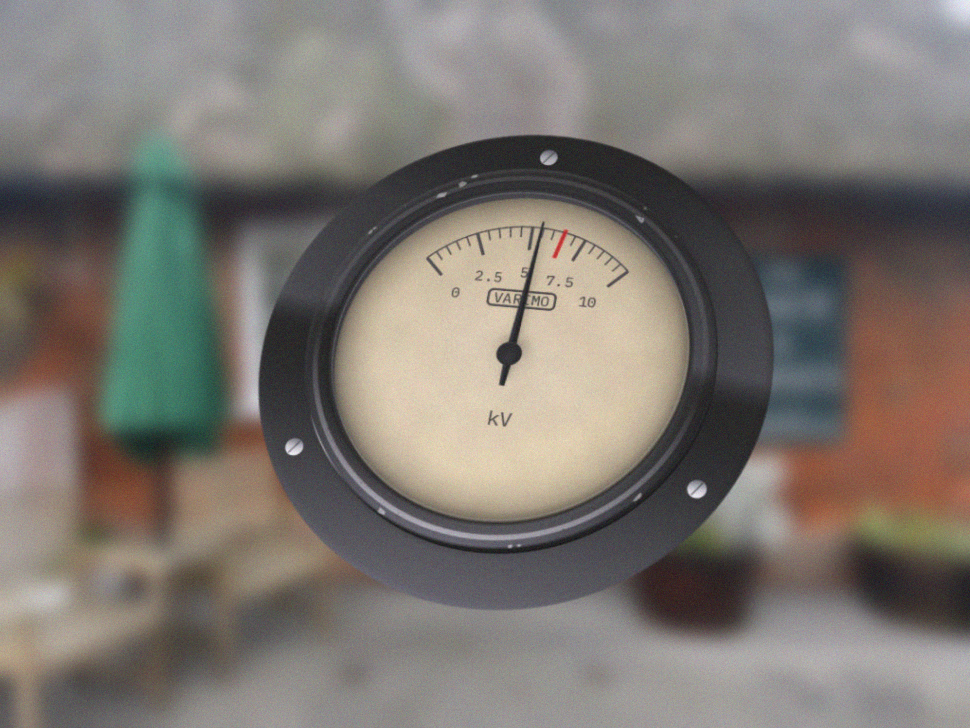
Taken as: 5.5 kV
